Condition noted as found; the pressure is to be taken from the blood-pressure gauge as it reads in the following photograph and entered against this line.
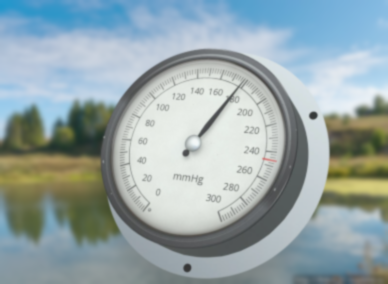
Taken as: 180 mmHg
